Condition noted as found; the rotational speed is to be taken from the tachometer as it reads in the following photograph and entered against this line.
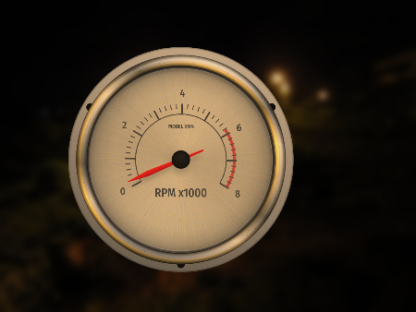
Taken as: 200 rpm
